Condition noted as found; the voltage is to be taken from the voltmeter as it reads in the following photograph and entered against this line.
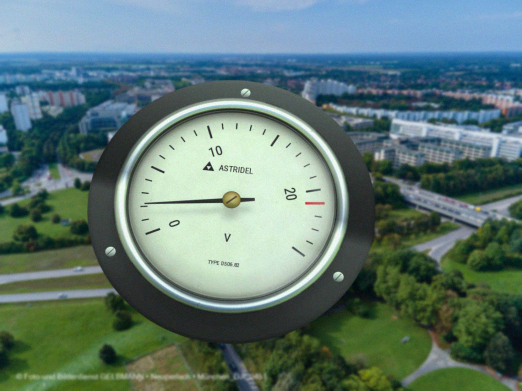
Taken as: 2 V
